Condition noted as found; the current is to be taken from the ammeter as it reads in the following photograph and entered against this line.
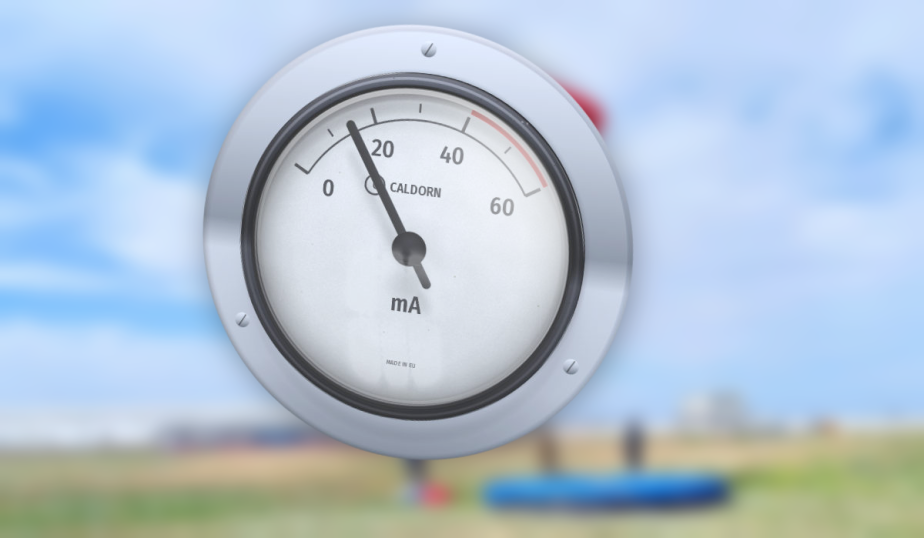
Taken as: 15 mA
